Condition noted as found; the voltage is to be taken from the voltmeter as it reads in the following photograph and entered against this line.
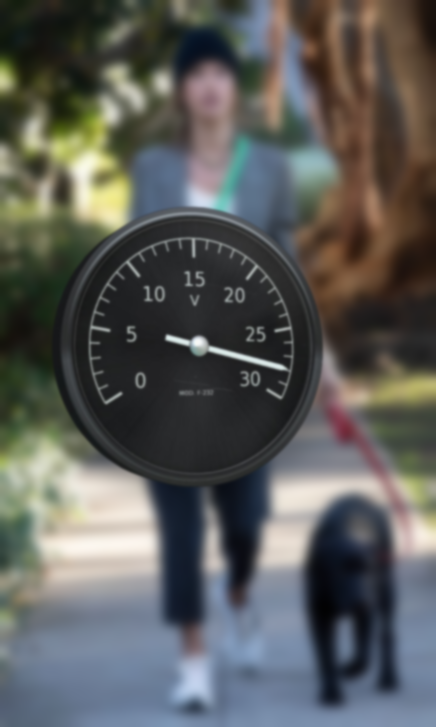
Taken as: 28 V
